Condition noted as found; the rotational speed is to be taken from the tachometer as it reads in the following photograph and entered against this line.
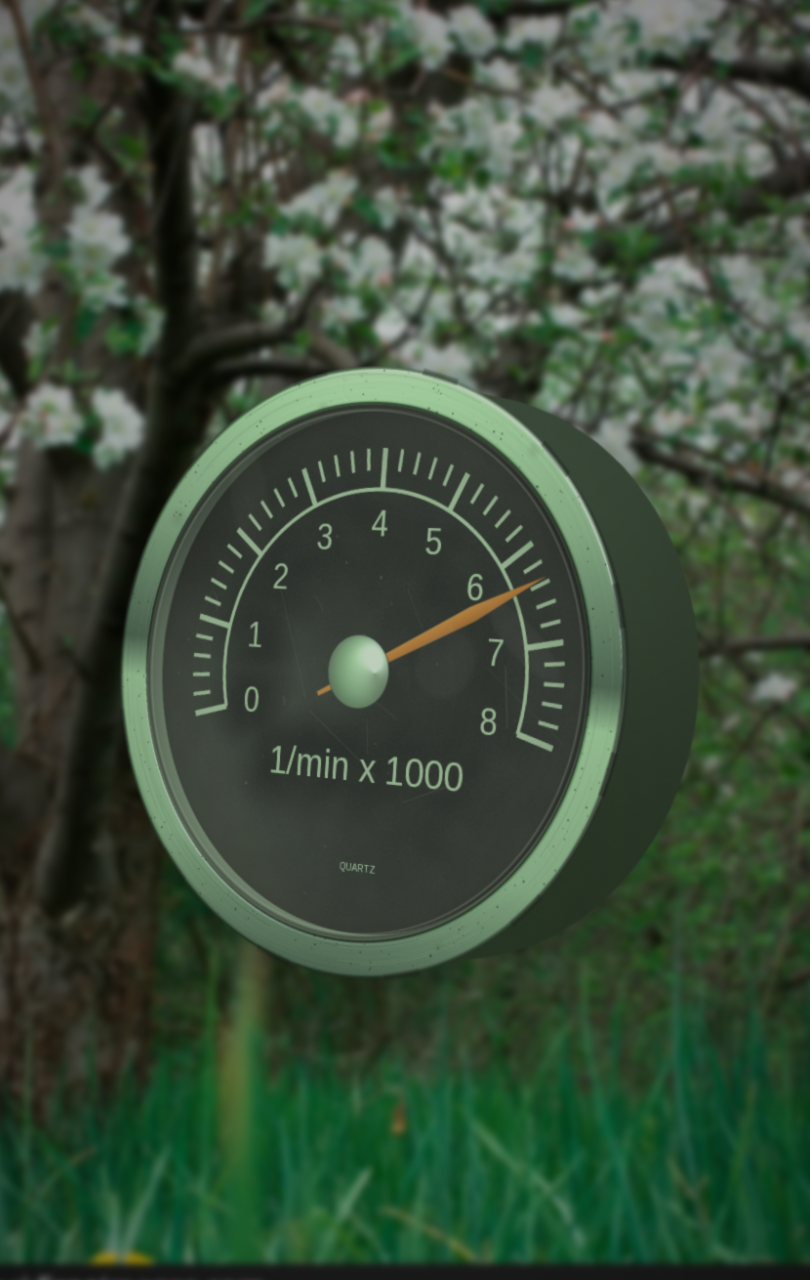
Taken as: 6400 rpm
